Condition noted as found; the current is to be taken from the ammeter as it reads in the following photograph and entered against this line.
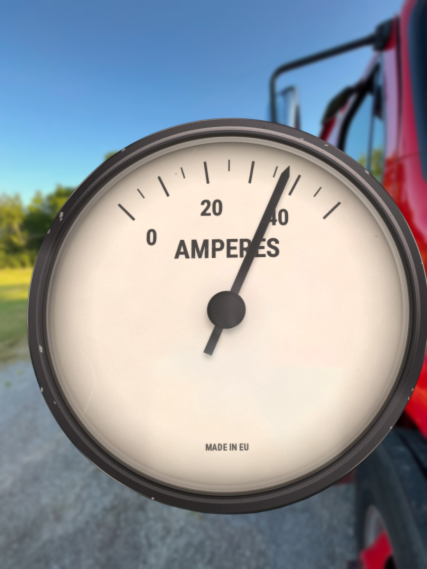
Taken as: 37.5 A
